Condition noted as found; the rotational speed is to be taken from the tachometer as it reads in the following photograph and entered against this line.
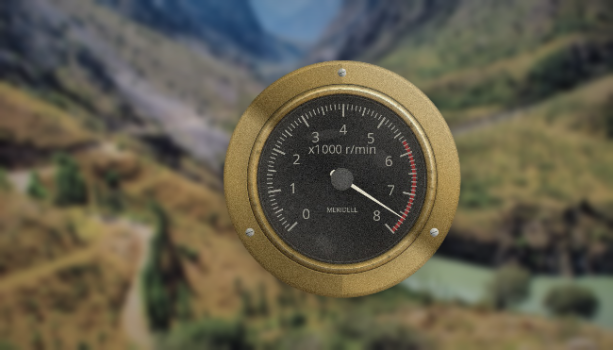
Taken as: 7600 rpm
